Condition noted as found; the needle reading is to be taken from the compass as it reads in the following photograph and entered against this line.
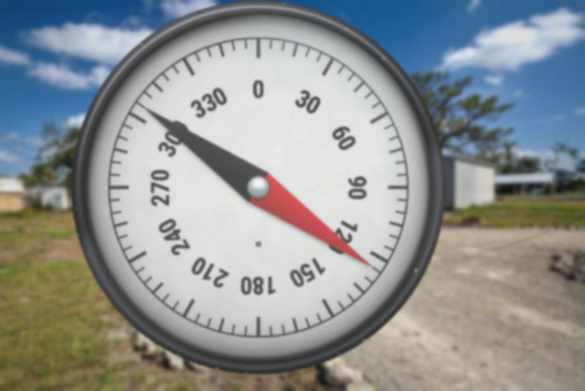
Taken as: 125 °
